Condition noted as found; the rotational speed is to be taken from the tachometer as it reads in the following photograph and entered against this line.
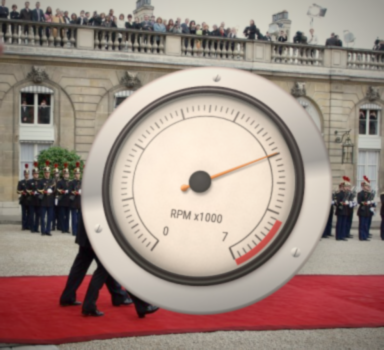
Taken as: 5000 rpm
